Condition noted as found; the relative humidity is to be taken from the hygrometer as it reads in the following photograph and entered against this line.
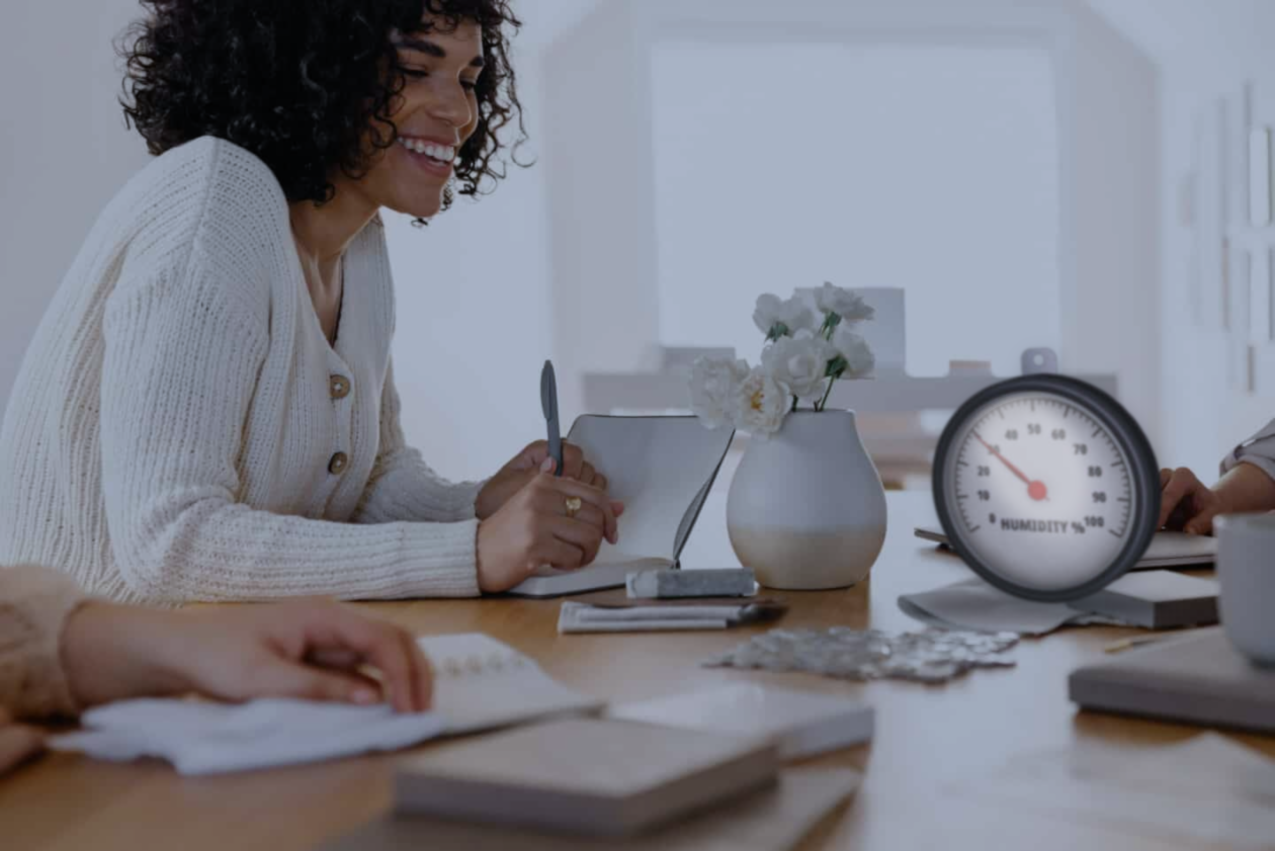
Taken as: 30 %
